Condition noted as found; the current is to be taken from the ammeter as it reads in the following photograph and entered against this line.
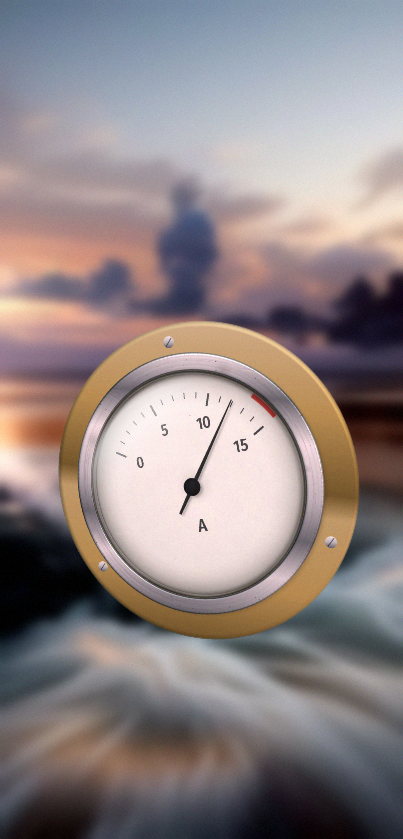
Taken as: 12 A
